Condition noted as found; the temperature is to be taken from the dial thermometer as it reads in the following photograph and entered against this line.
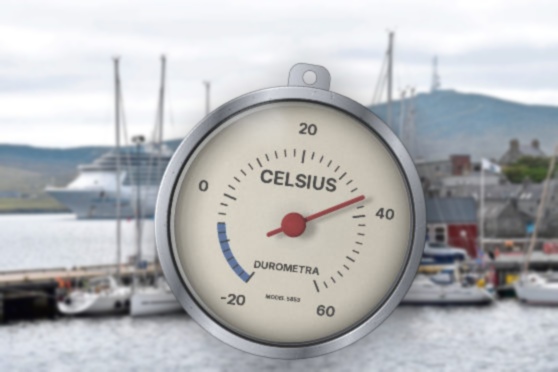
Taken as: 36 °C
